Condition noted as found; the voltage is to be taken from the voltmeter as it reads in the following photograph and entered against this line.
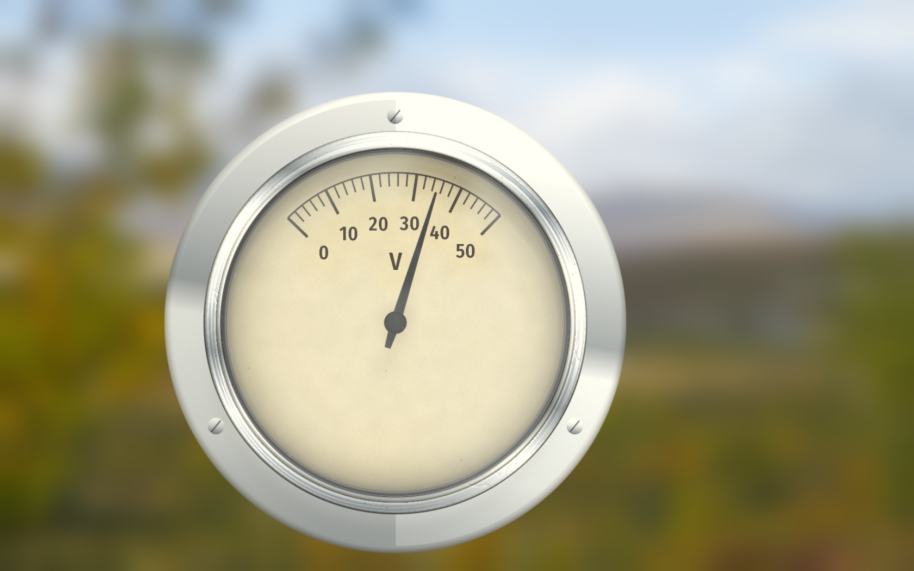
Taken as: 35 V
